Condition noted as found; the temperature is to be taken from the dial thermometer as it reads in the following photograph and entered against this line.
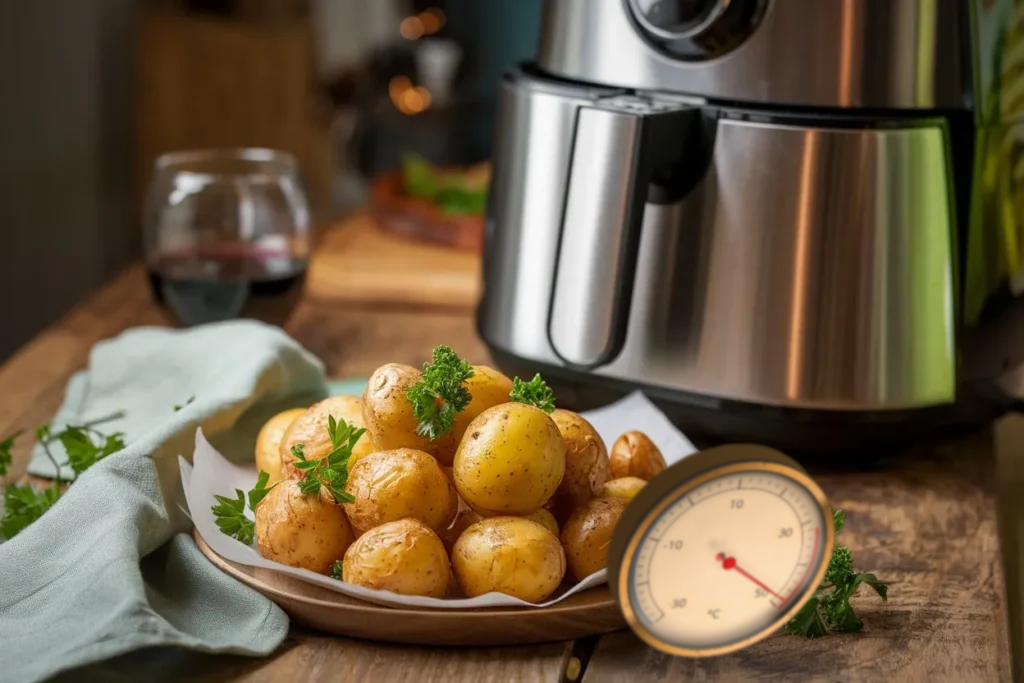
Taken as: 48 °C
